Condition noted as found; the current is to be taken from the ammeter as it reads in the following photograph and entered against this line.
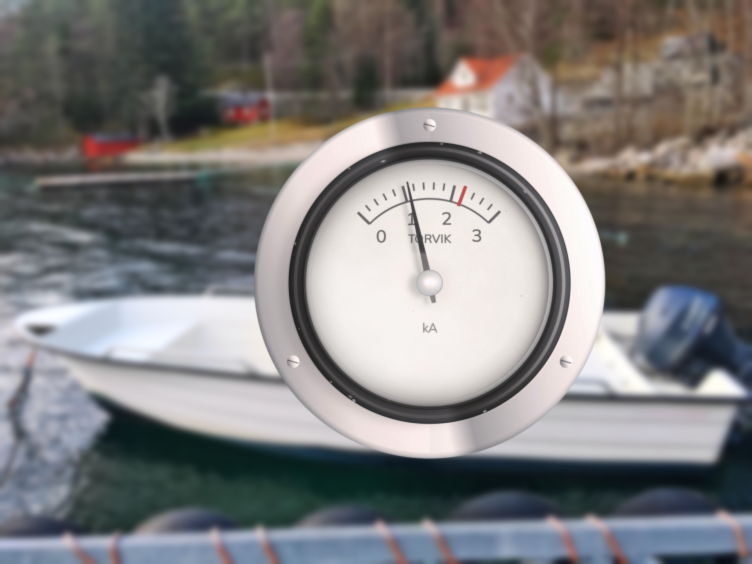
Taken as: 1.1 kA
